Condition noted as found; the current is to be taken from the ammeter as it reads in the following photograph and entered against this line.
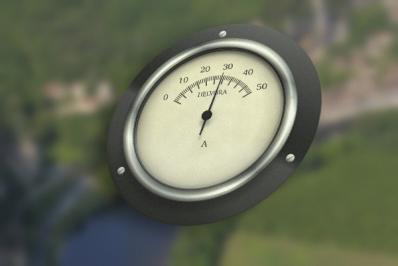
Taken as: 30 A
